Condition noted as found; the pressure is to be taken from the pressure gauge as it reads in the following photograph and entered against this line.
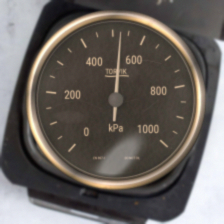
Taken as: 525 kPa
